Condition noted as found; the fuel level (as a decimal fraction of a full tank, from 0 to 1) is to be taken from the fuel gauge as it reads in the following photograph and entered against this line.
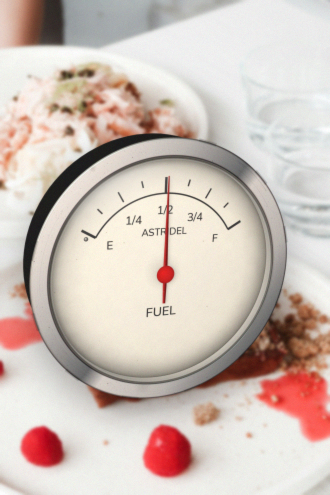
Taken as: 0.5
